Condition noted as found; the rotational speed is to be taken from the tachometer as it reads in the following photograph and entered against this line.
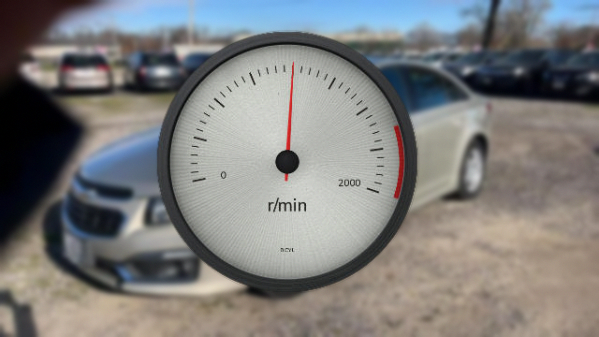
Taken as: 1000 rpm
